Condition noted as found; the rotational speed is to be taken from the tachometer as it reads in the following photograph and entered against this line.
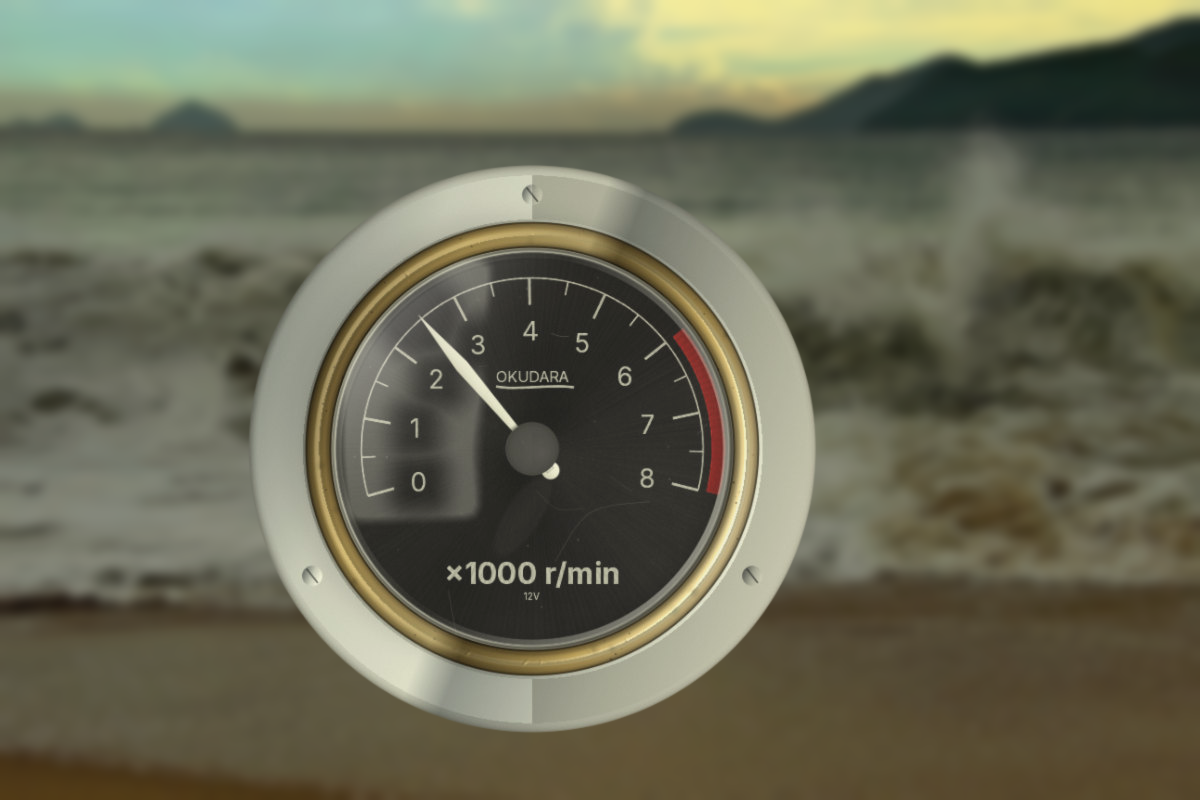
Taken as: 2500 rpm
